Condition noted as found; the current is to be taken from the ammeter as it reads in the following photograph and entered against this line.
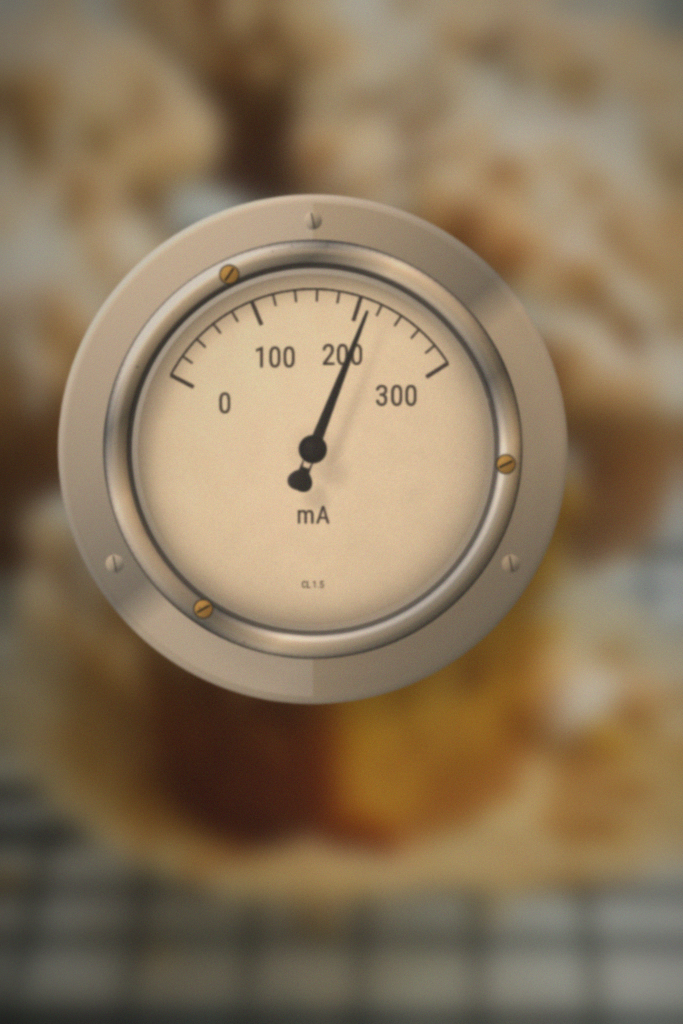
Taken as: 210 mA
